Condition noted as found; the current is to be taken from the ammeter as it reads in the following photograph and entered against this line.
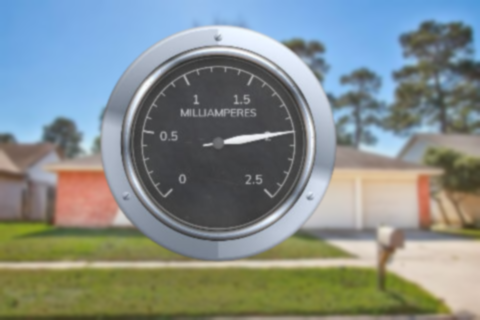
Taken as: 2 mA
